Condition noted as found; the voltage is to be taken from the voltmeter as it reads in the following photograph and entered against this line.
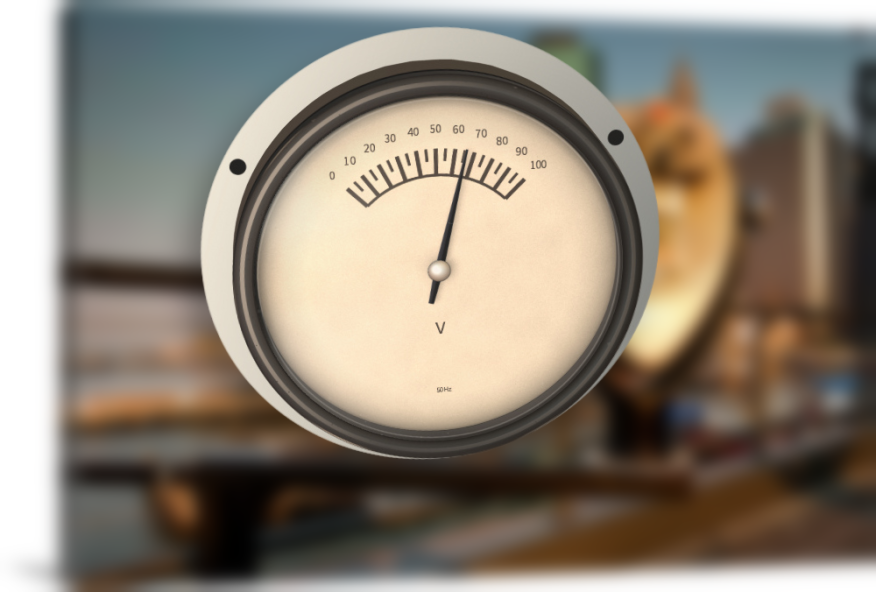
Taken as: 65 V
